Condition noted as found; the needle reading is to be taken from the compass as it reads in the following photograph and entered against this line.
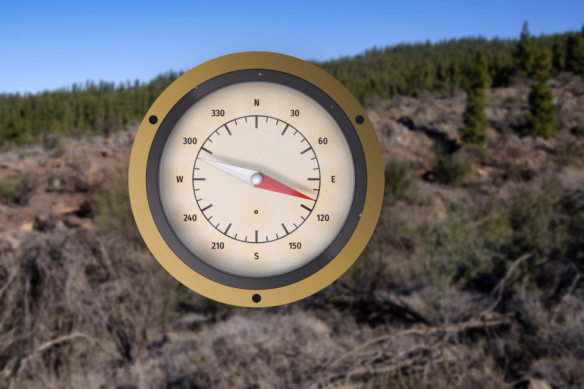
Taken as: 110 °
